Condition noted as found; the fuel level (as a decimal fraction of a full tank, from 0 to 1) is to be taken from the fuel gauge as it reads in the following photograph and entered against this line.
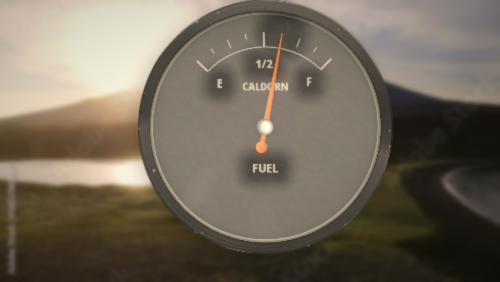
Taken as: 0.625
